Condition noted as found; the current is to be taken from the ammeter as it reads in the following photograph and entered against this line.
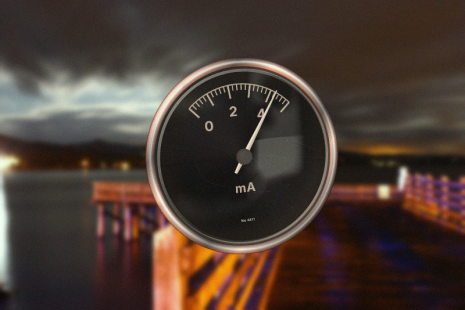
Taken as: 4.2 mA
